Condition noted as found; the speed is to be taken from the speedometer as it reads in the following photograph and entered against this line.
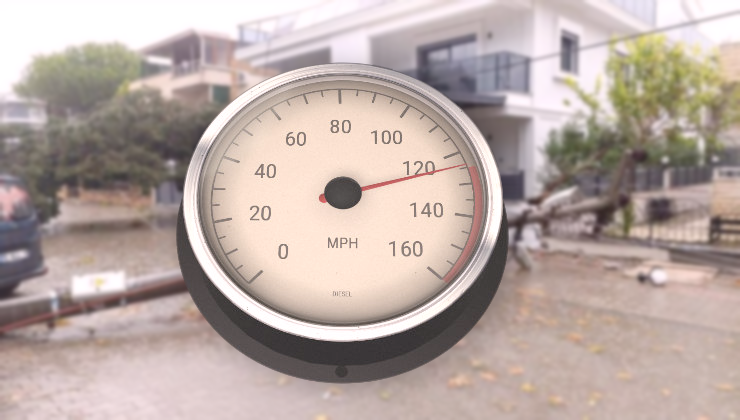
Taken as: 125 mph
